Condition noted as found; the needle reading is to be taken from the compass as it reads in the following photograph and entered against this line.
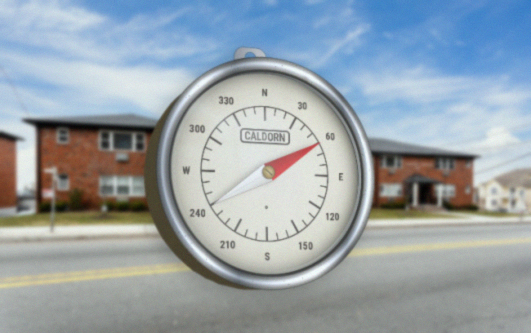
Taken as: 60 °
